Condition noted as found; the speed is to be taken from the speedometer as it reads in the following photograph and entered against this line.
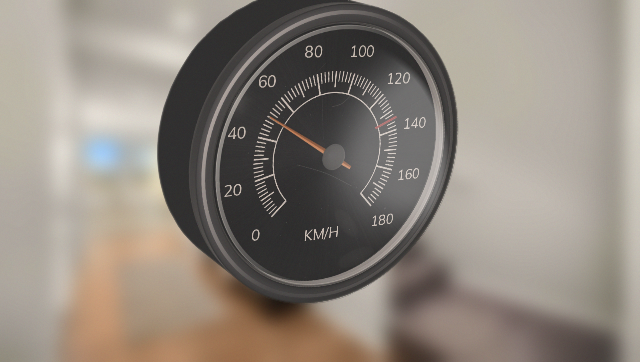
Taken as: 50 km/h
